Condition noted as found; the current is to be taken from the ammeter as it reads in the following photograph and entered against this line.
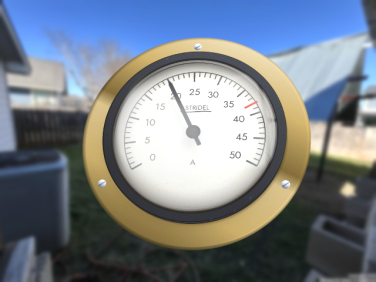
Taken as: 20 A
